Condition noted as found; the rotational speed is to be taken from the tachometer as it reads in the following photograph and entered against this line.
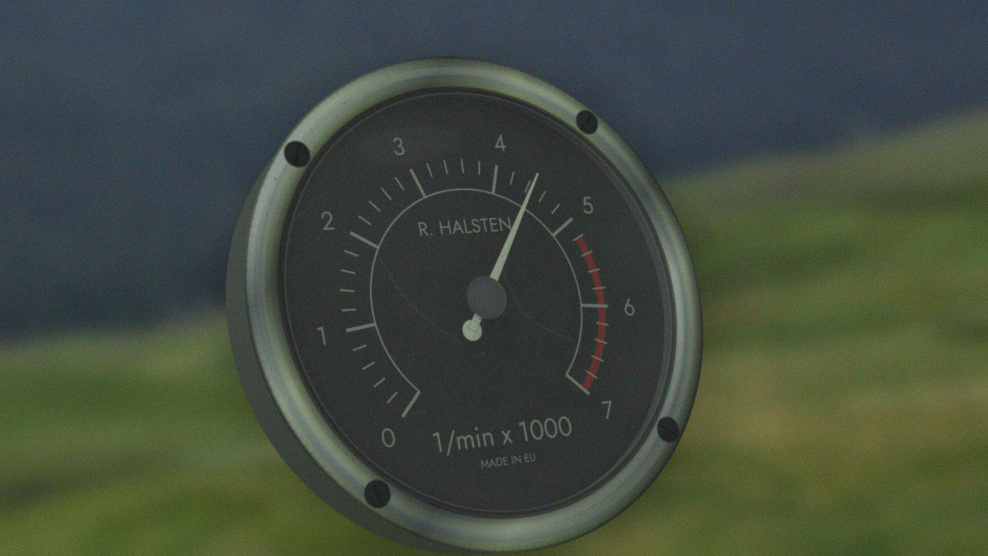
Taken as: 4400 rpm
